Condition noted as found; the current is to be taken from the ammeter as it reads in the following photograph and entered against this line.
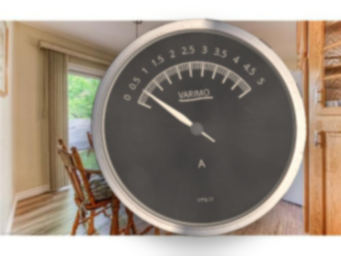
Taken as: 0.5 A
